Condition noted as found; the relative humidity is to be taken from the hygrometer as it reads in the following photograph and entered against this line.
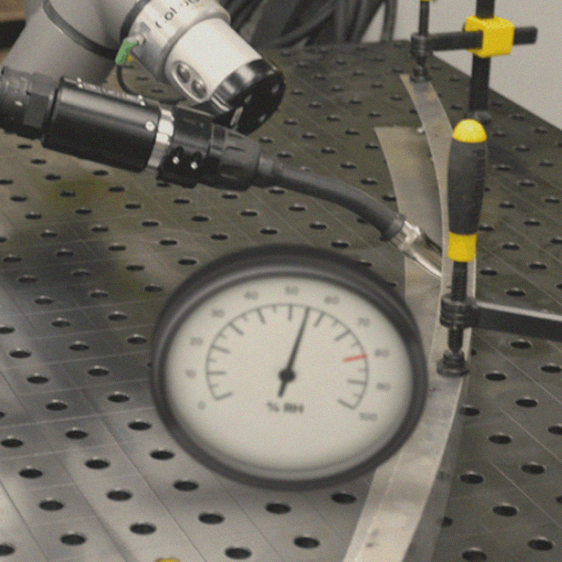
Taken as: 55 %
